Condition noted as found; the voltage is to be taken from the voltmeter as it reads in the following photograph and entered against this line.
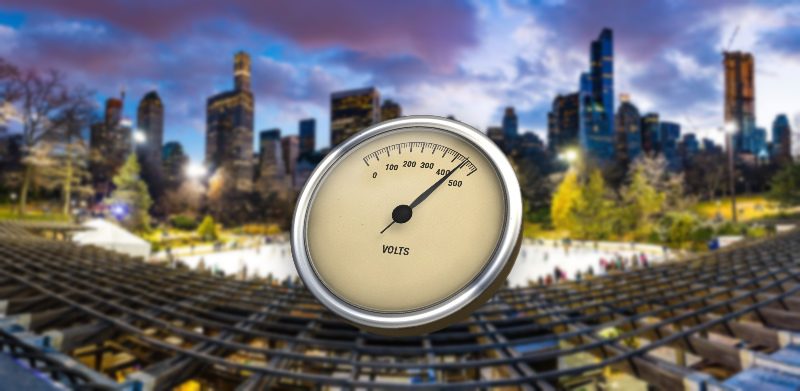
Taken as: 450 V
